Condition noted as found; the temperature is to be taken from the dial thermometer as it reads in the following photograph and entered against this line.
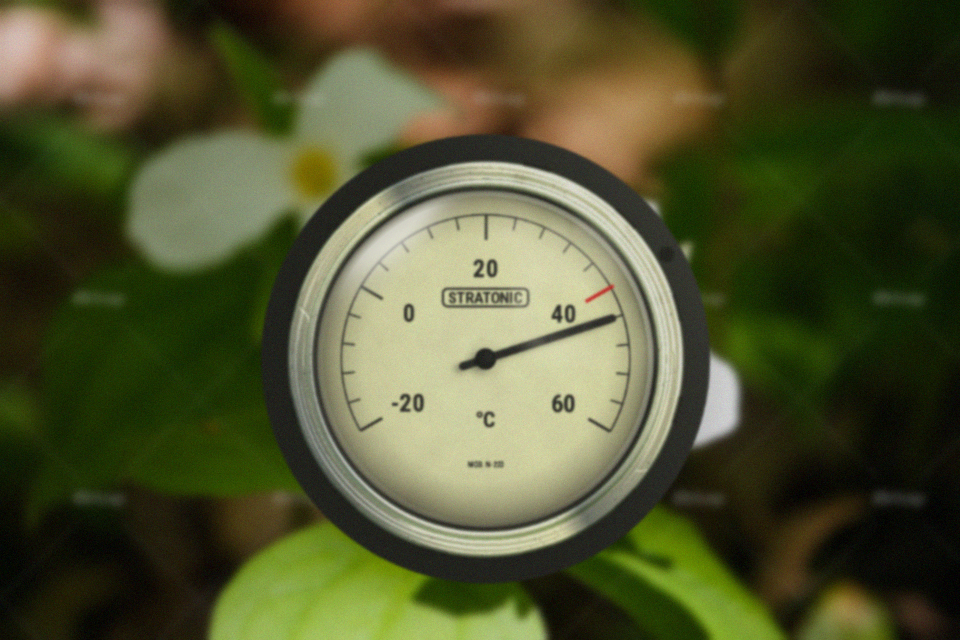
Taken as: 44 °C
